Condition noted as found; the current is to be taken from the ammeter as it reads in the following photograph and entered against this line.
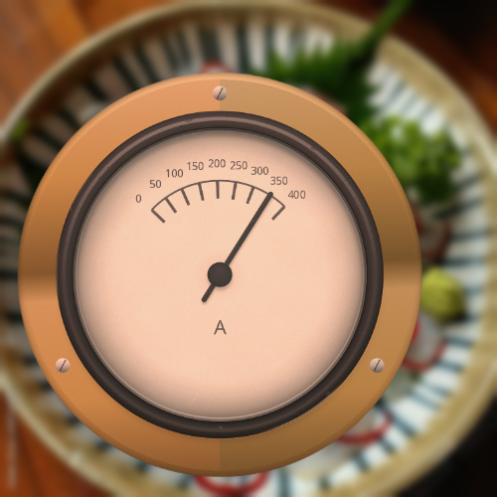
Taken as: 350 A
